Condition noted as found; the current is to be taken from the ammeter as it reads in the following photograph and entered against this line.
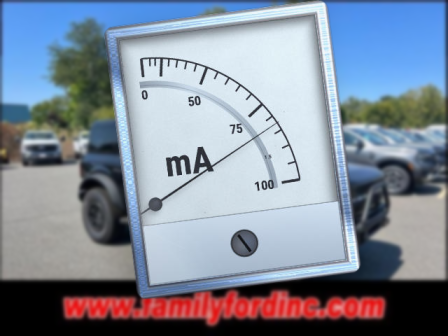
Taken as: 82.5 mA
